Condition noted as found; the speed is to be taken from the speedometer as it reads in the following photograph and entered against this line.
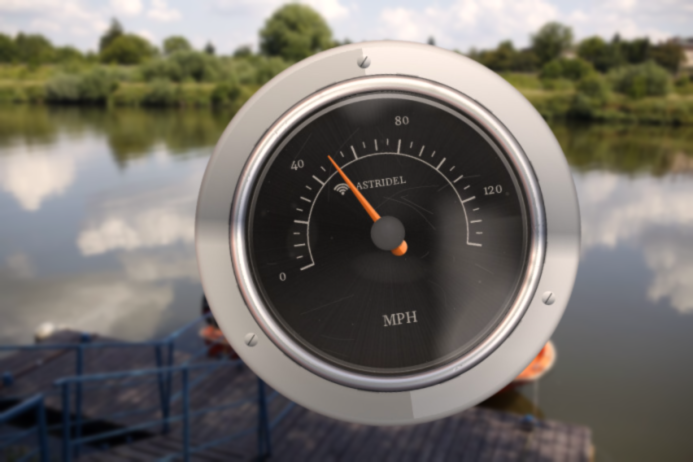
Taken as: 50 mph
